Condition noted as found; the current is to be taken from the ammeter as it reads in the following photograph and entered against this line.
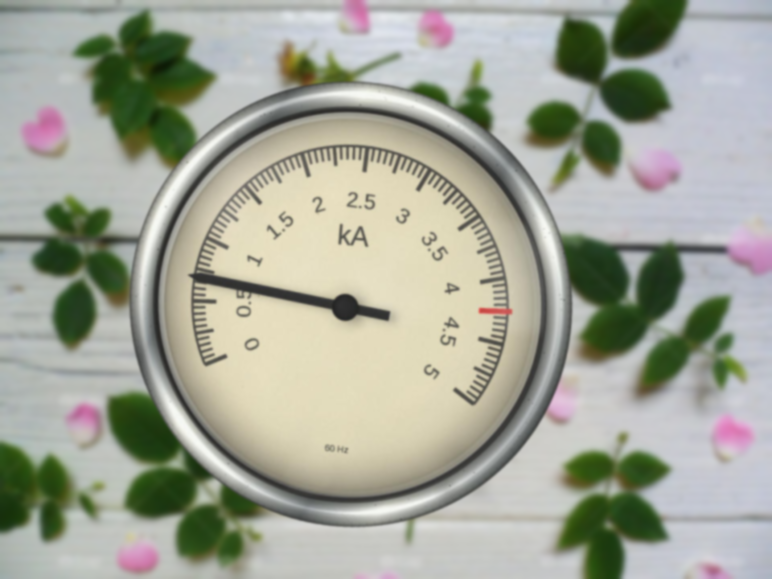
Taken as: 0.7 kA
